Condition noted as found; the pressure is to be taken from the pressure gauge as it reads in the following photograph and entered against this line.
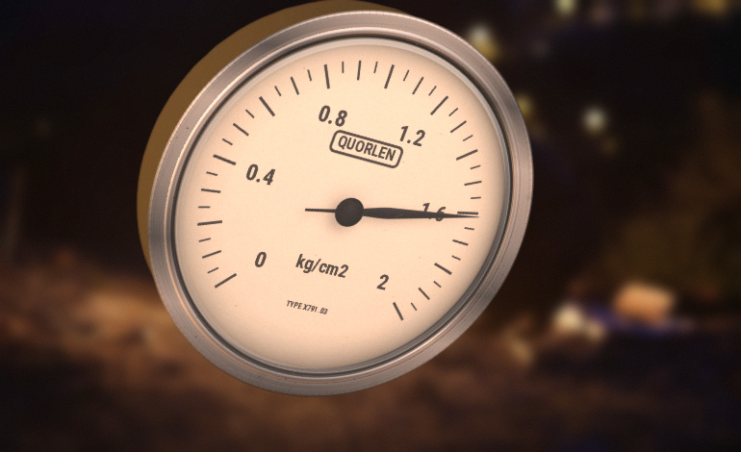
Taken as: 1.6 kg/cm²
